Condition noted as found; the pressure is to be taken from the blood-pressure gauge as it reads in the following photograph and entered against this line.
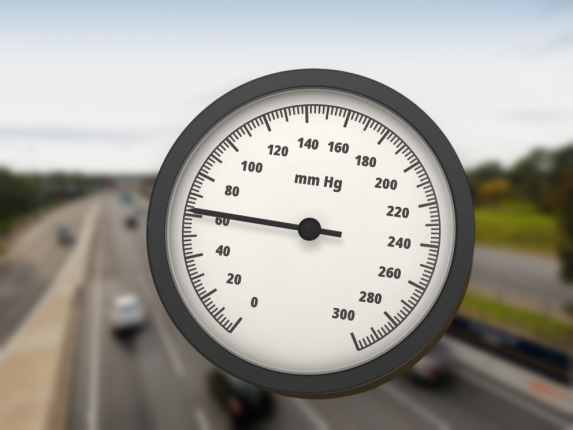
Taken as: 62 mmHg
